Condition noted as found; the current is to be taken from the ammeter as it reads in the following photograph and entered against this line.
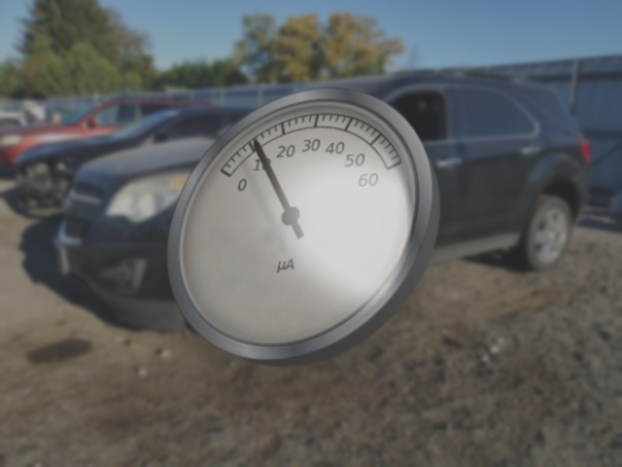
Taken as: 12 µA
